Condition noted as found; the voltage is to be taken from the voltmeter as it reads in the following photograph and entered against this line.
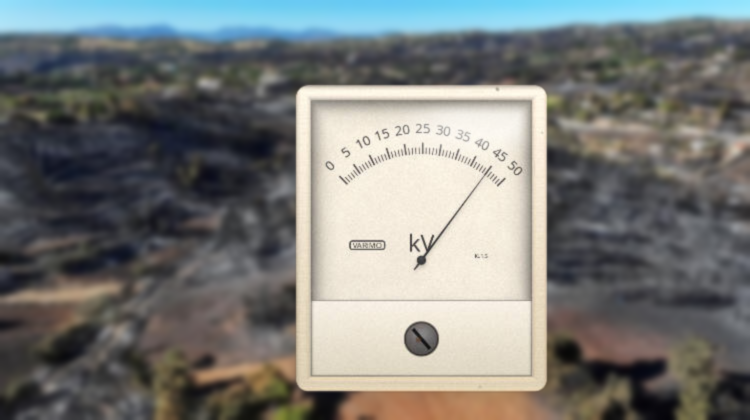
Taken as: 45 kV
